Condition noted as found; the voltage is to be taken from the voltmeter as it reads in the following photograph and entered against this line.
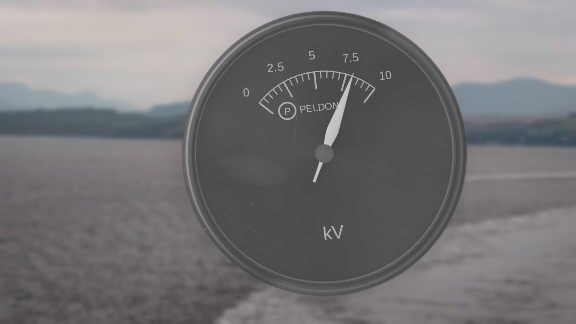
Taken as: 8 kV
